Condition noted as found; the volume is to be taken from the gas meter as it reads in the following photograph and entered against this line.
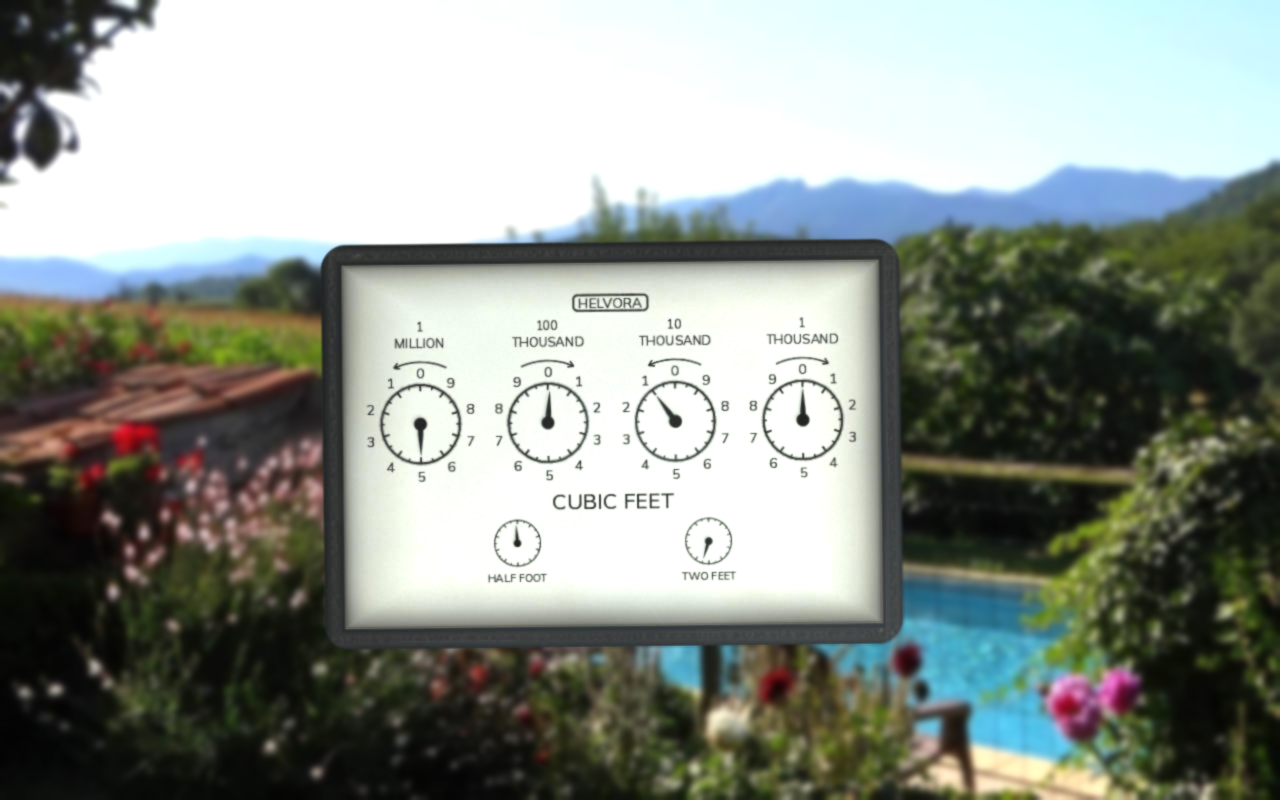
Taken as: 501000 ft³
